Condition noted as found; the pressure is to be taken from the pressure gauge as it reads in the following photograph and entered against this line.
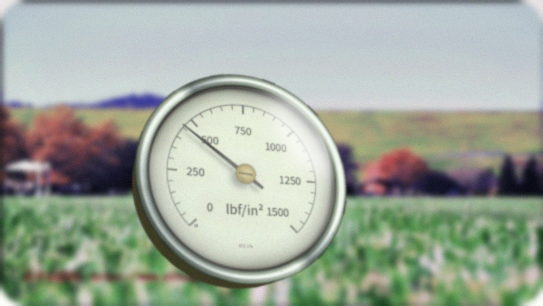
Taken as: 450 psi
